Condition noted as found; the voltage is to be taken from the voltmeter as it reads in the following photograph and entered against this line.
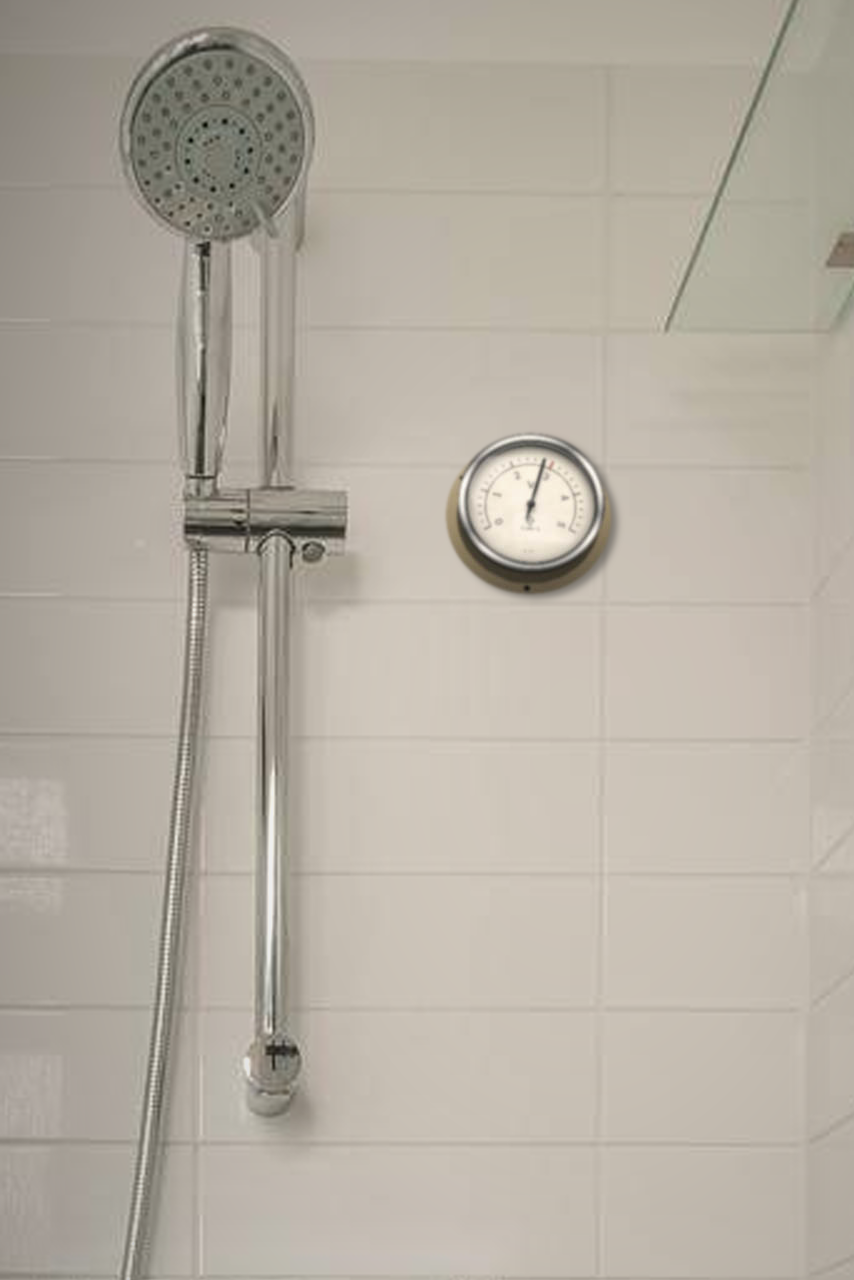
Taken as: 2.8 V
